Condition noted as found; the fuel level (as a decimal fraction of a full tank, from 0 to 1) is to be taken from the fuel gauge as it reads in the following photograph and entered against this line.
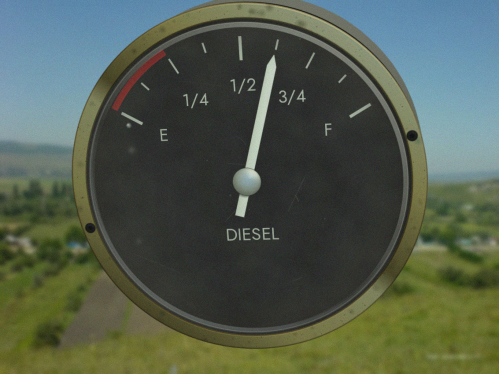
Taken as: 0.625
